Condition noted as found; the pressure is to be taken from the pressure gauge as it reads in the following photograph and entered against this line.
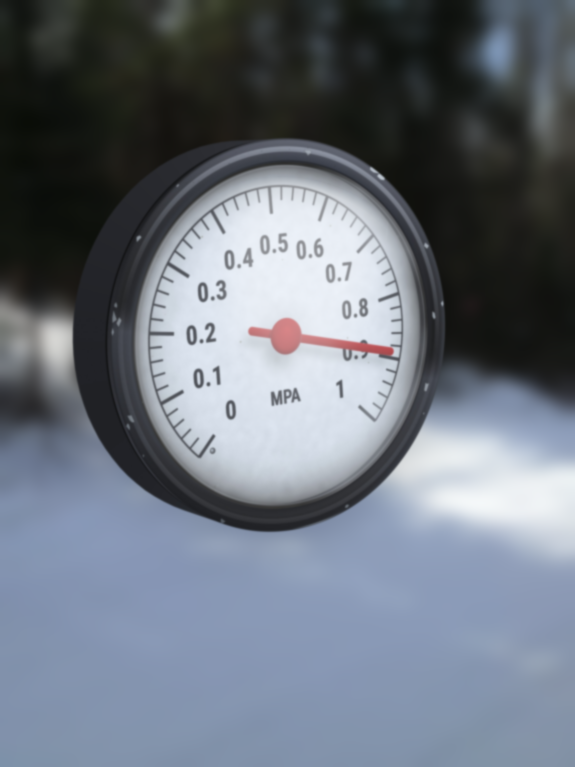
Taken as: 0.89 MPa
